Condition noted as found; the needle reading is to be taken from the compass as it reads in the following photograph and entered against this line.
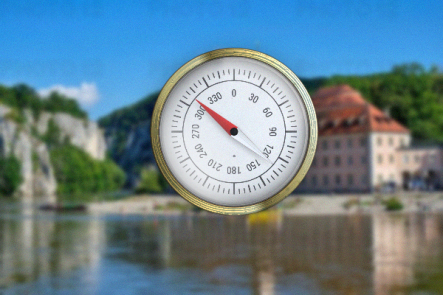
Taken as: 310 °
